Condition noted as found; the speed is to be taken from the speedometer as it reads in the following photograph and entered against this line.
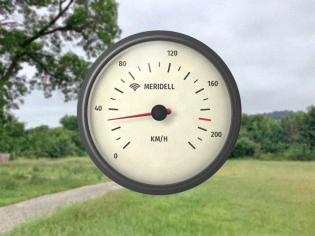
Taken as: 30 km/h
